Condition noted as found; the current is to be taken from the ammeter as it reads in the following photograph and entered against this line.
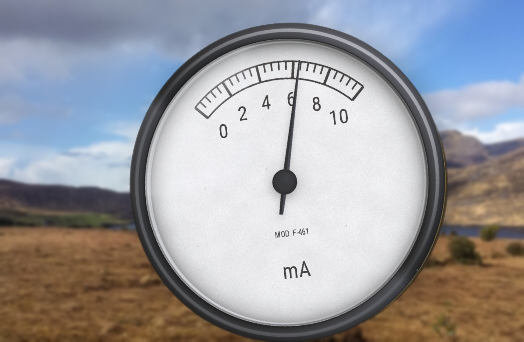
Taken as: 6.4 mA
